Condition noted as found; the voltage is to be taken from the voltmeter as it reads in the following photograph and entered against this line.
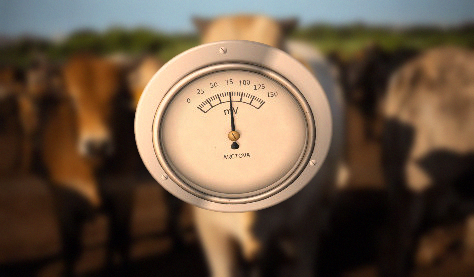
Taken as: 75 mV
